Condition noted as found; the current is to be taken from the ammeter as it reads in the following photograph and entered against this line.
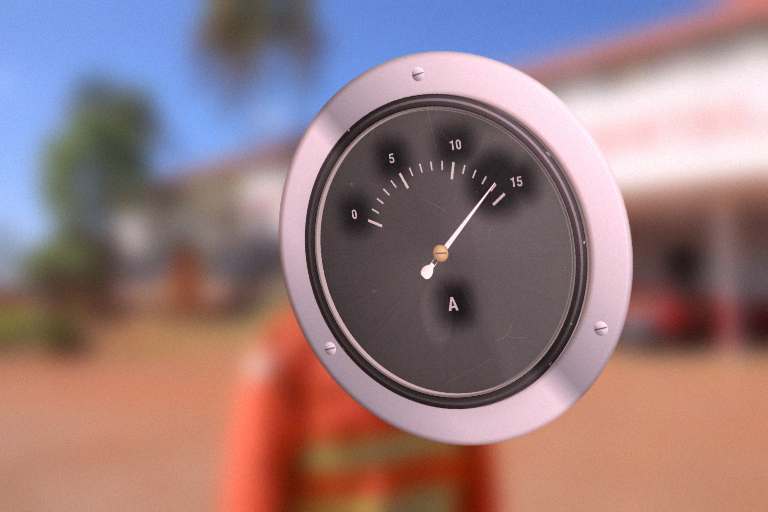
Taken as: 14 A
